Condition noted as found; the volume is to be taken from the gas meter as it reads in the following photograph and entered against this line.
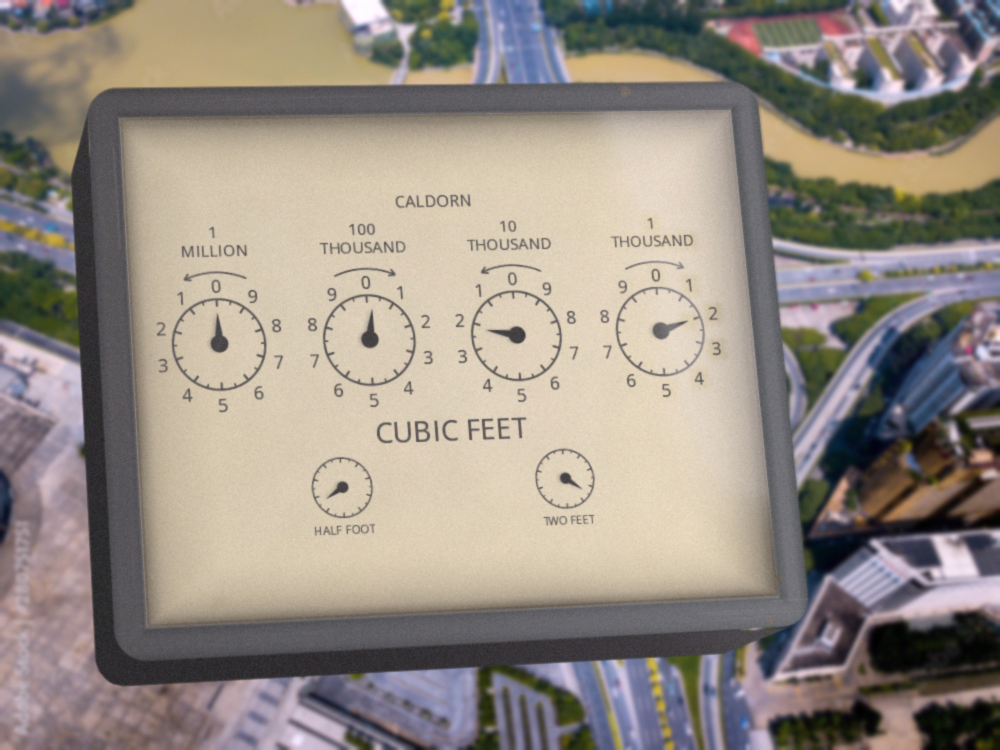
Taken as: 2200 ft³
